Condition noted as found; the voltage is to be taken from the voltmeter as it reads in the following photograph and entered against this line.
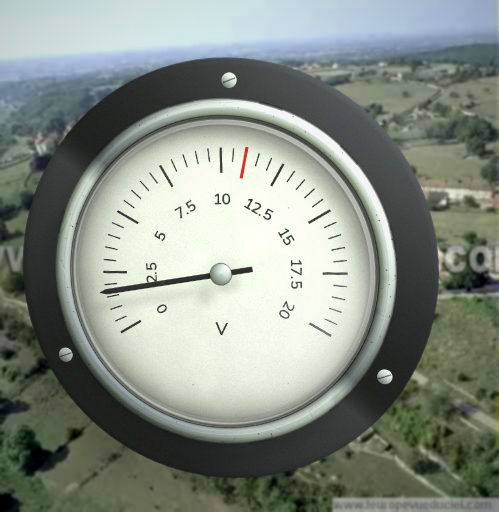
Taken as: 1.75 V
